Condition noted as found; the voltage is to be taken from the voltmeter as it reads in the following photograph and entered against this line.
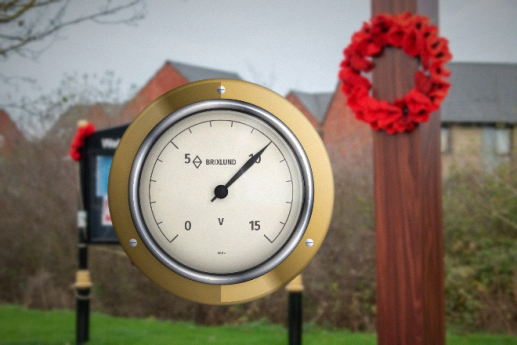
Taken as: 10 V
